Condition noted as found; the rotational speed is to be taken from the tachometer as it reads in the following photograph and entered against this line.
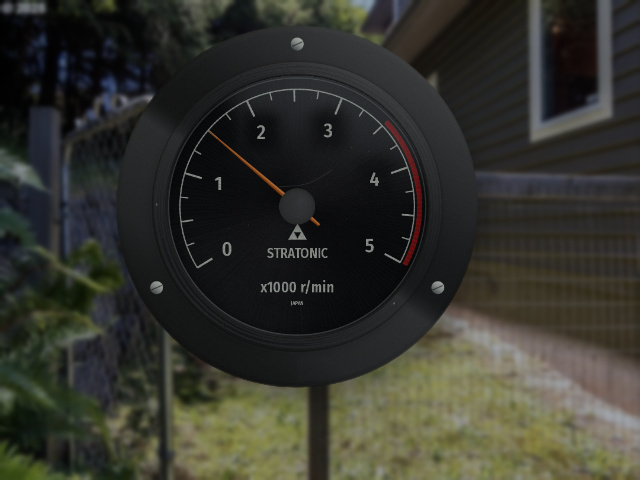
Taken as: 1500 rpm
